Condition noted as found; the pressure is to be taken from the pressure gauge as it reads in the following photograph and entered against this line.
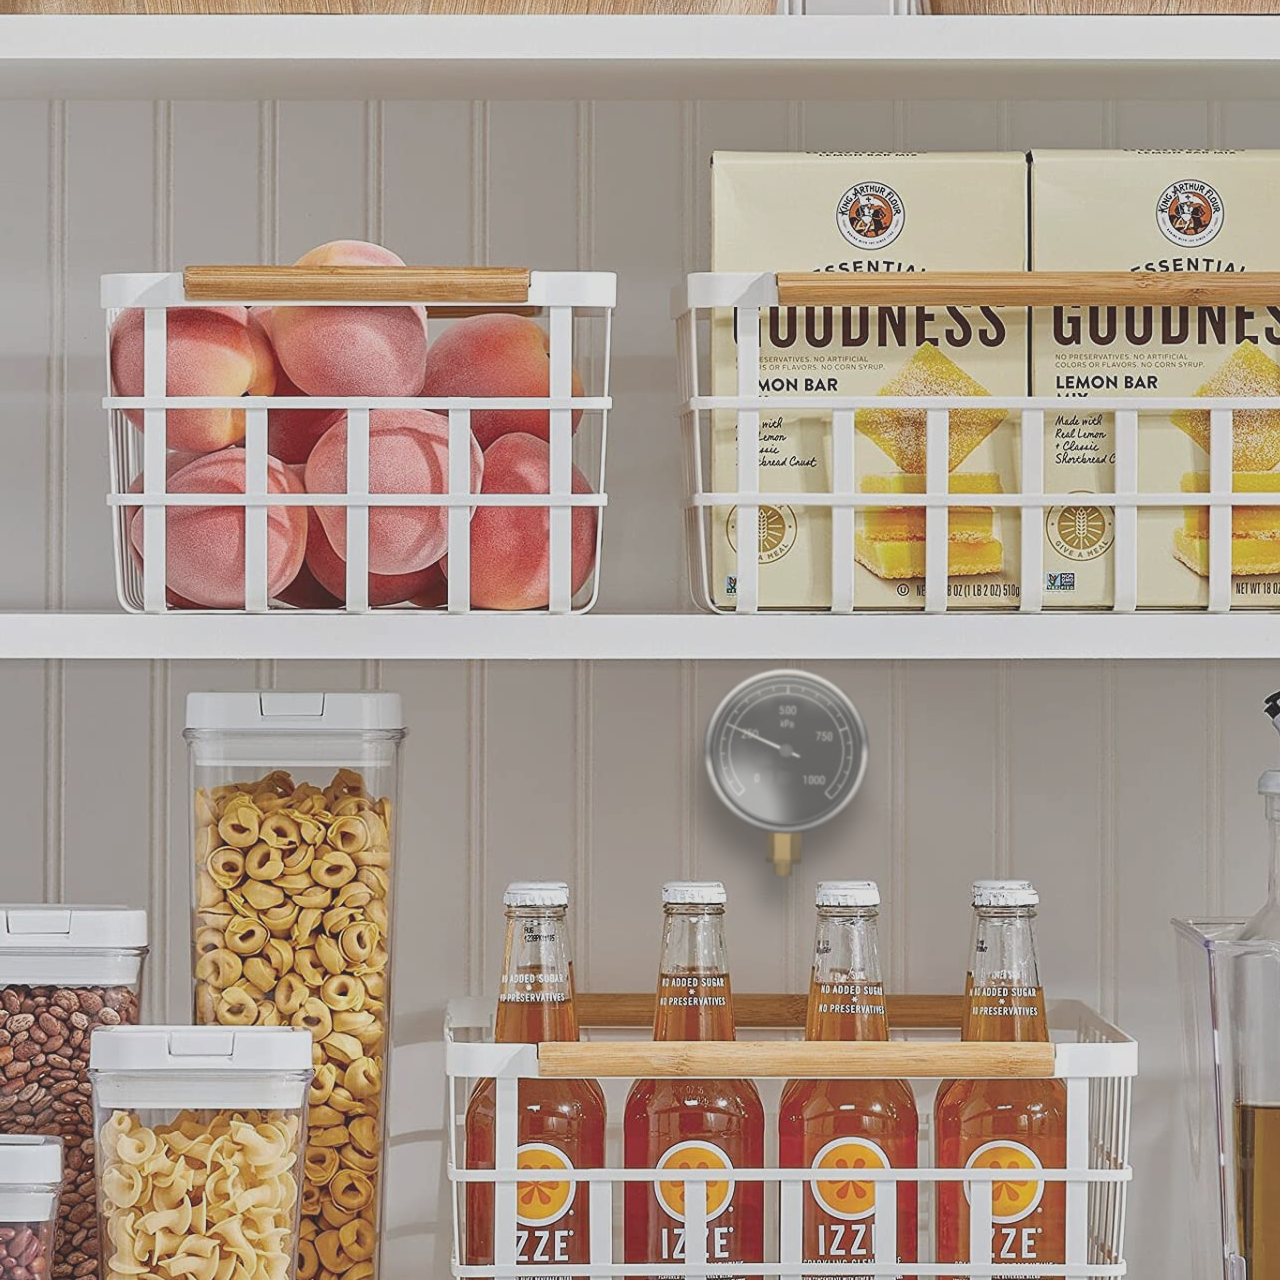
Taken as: 250 kPa
